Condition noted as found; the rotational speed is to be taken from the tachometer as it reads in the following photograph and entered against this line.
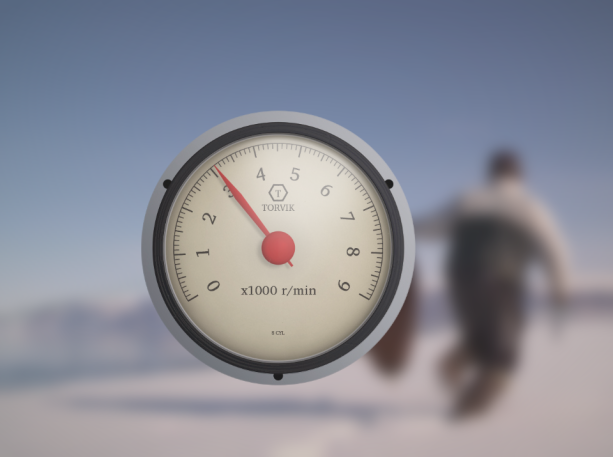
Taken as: 3100 rpm
